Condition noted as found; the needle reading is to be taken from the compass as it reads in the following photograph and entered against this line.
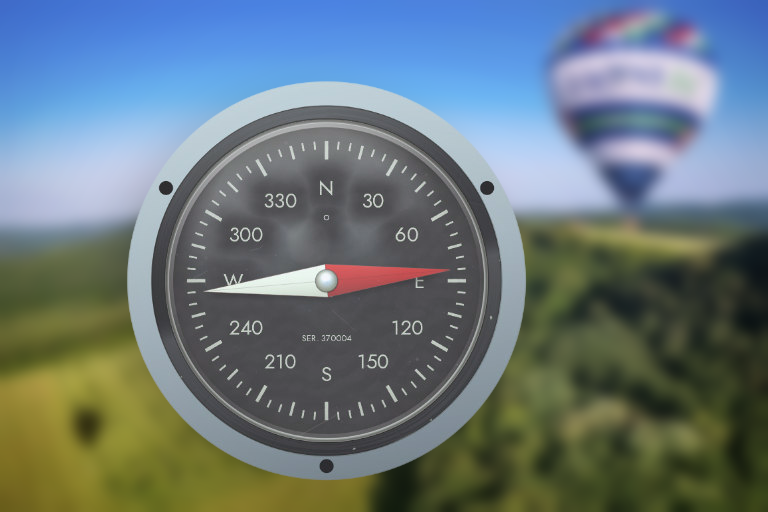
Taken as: 85 °
